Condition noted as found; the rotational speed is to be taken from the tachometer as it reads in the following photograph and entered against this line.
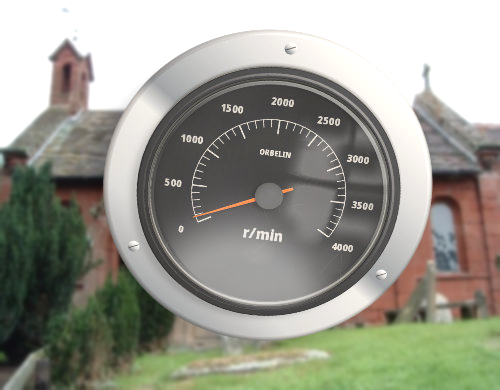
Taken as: 100 rpm
